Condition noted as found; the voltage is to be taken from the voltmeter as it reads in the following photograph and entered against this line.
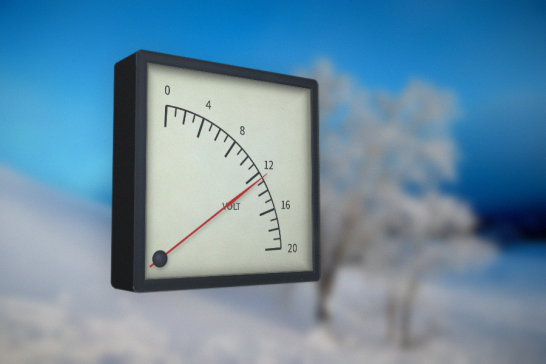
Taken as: 12.5 V
